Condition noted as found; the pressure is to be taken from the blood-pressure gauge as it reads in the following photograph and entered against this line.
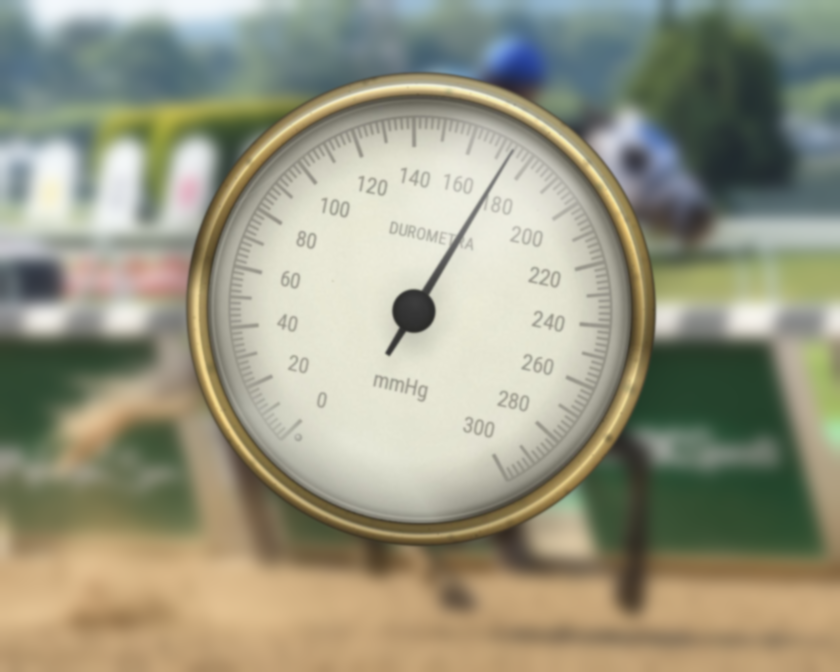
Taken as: 174 mmHg
